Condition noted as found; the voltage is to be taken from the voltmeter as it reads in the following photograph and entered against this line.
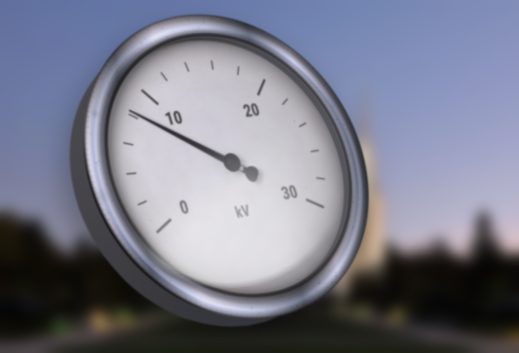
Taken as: 8 kV
